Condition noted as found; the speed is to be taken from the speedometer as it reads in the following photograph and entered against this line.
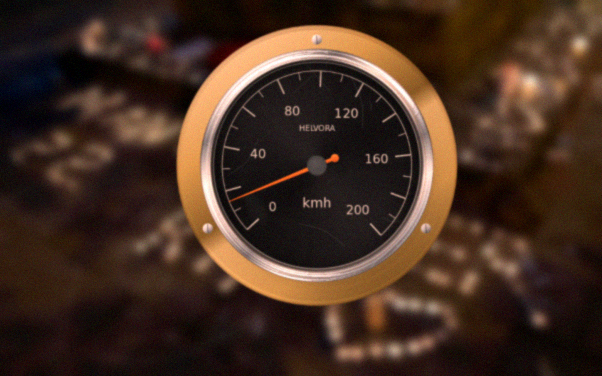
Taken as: 15 km/h
